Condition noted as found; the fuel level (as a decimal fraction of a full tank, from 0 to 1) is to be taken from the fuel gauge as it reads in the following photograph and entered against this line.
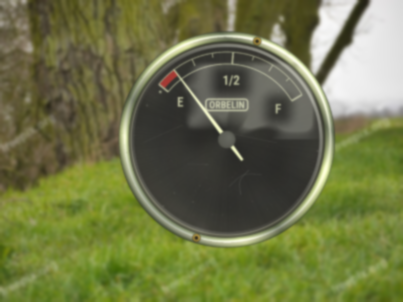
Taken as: 0.125
